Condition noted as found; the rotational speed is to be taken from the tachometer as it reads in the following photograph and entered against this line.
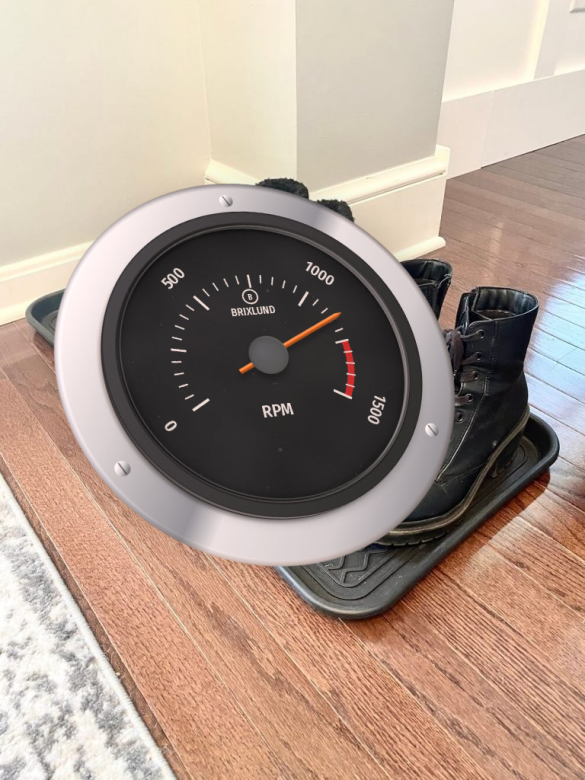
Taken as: 1150 rpm
